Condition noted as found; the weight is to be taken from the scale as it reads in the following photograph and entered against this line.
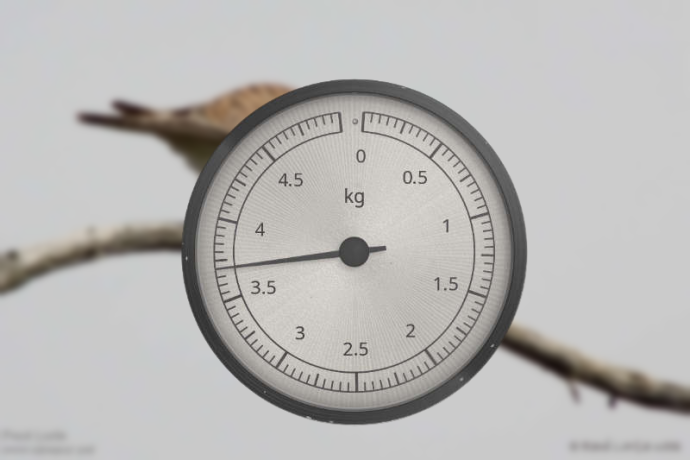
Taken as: 3.7 kg
